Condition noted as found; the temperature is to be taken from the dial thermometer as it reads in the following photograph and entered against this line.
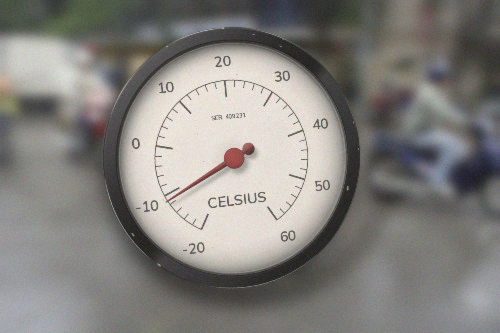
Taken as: -11 °C
